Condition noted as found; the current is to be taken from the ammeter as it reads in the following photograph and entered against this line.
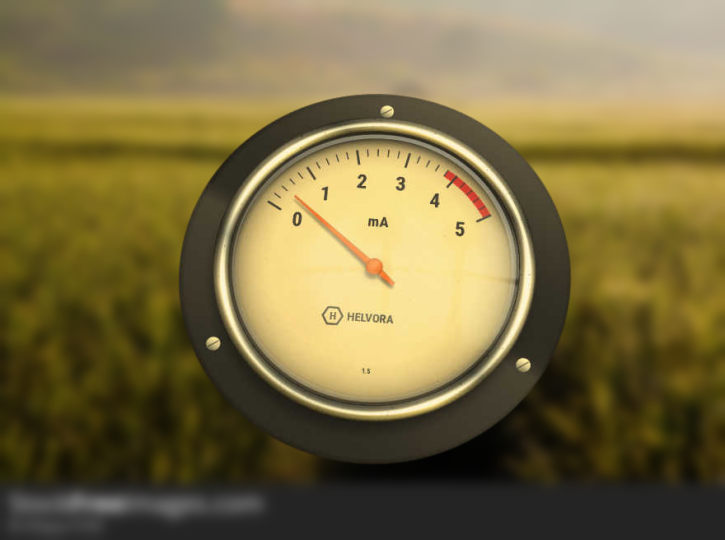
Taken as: 0.4 mA
